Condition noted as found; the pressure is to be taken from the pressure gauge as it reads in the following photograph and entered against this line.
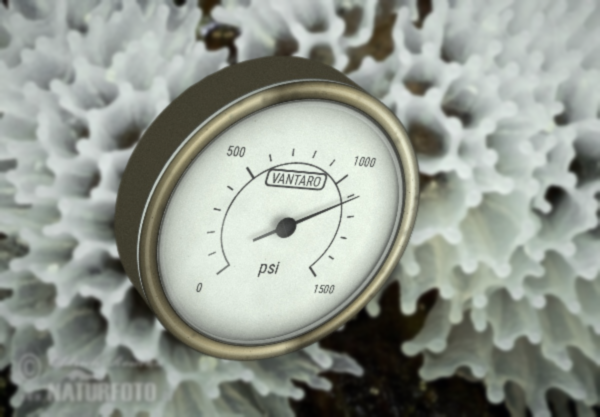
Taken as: 1100 psi
